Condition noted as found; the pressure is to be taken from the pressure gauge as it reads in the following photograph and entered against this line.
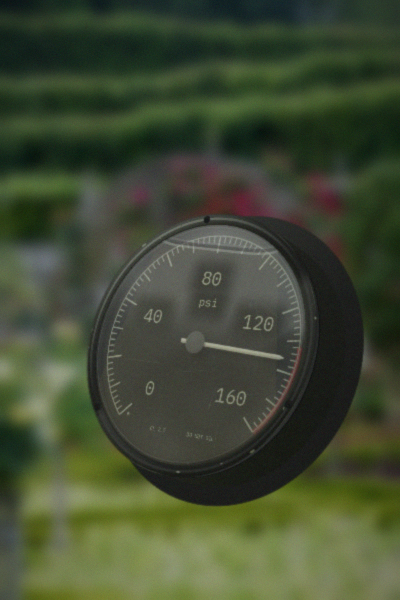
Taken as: 136 psi
